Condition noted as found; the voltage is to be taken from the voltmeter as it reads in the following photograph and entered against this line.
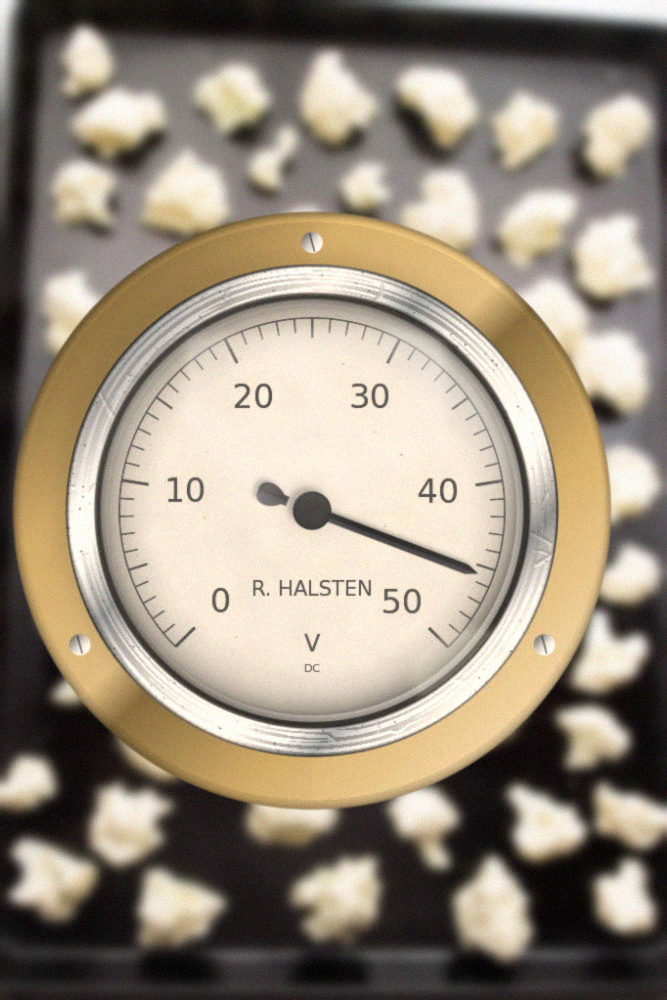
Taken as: 45.5 V
